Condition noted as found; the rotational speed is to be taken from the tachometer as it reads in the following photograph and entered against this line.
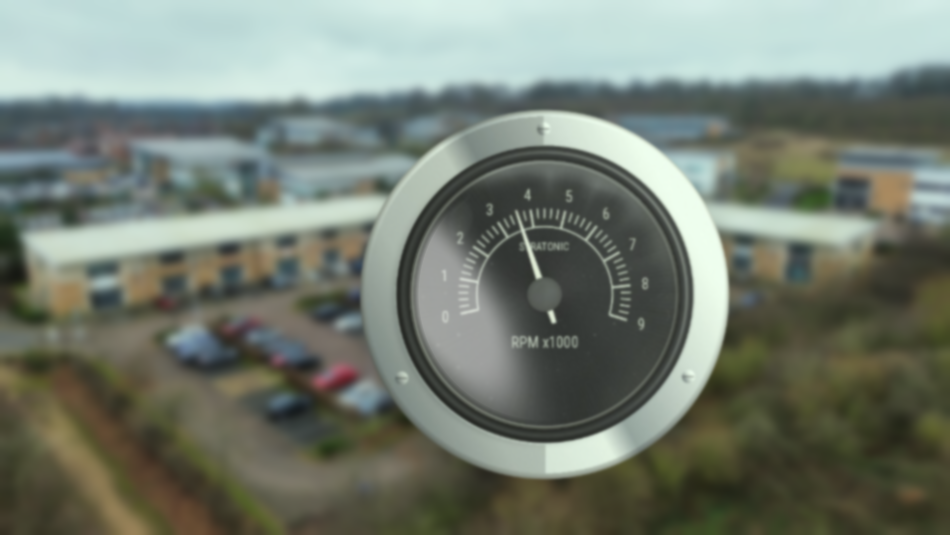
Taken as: 3600 rpm
